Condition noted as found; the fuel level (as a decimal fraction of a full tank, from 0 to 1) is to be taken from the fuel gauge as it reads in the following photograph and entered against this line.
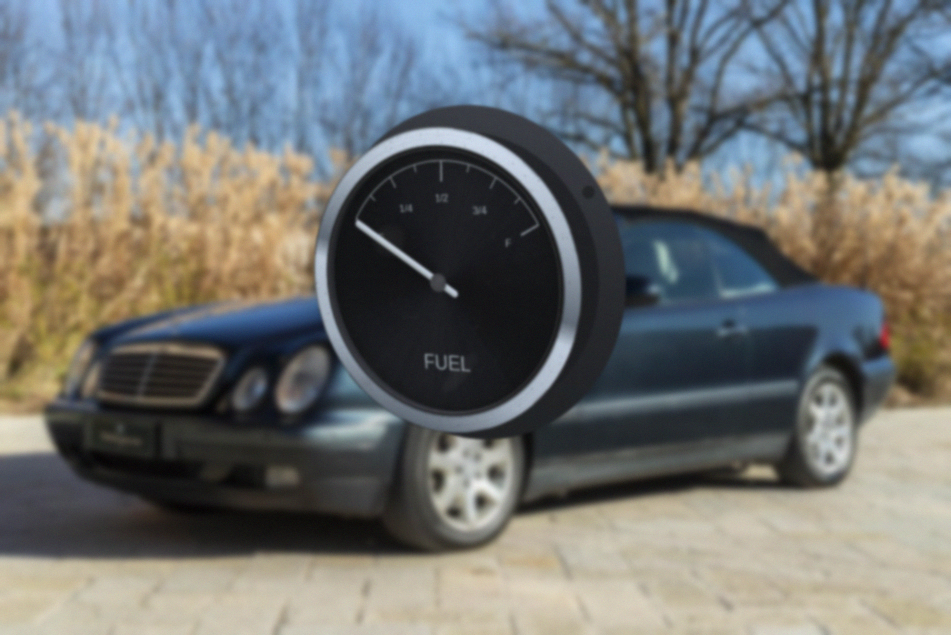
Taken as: 0
